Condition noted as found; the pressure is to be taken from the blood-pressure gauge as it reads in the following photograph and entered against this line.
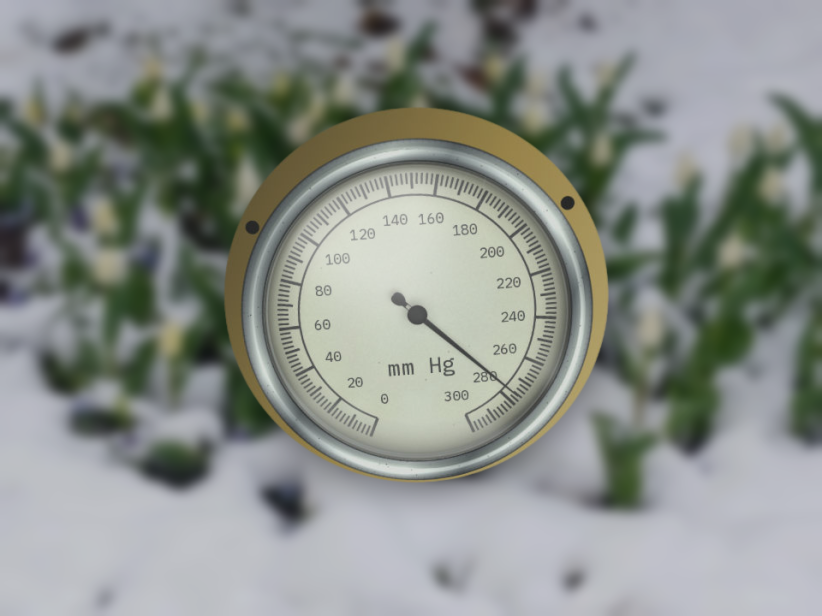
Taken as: 276 mmHg
